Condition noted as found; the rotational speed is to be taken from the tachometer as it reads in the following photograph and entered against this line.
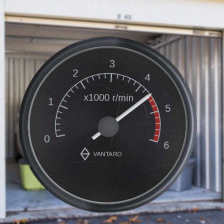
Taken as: 4400 rpm
